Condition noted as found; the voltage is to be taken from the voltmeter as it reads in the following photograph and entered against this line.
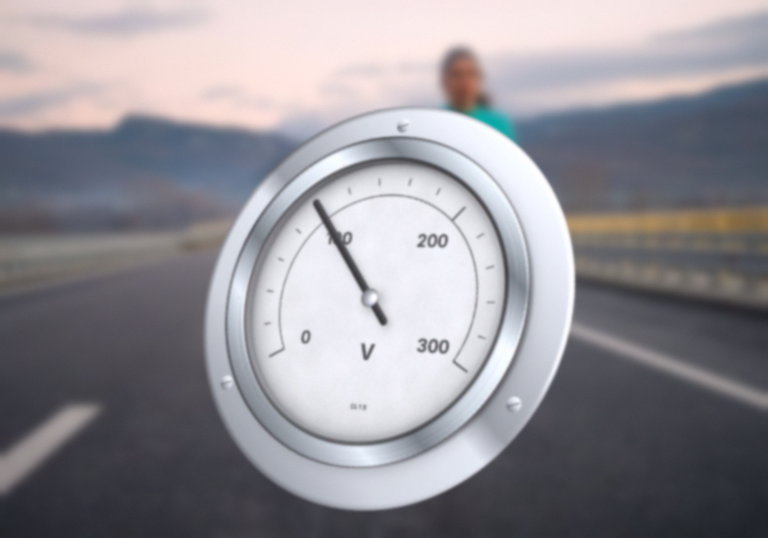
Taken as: 100 V
